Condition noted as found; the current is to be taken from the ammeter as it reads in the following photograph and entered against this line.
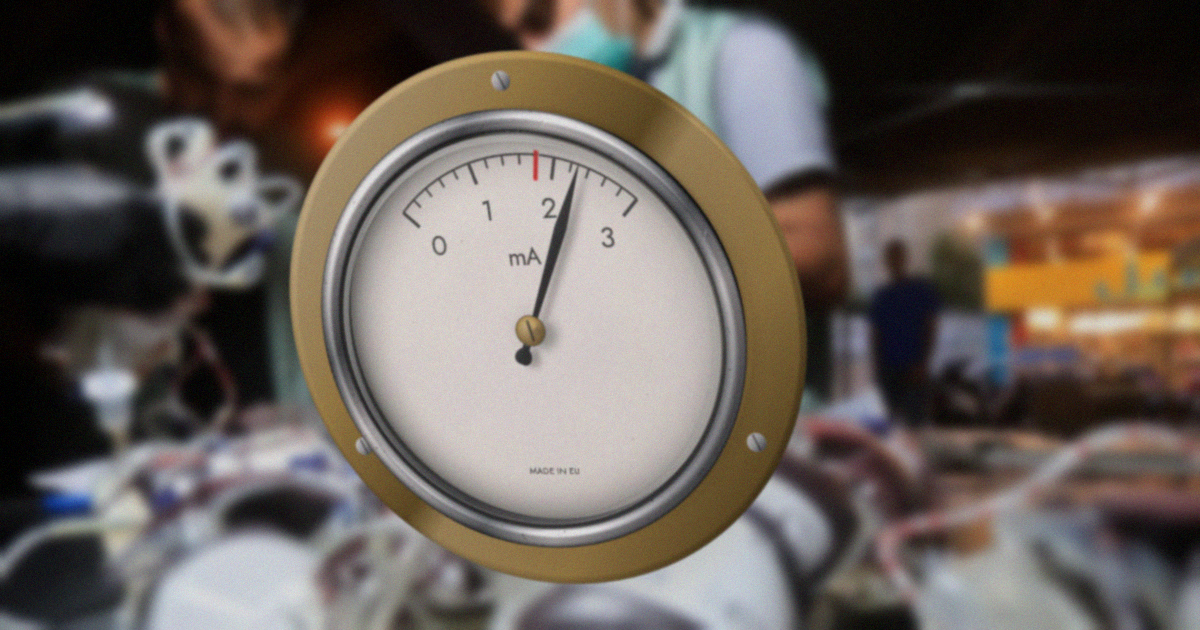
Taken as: 2.3 mA
